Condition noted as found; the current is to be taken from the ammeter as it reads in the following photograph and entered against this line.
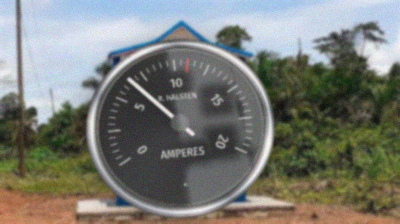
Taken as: 6.5 A
